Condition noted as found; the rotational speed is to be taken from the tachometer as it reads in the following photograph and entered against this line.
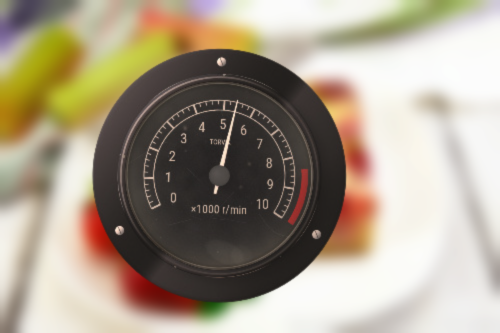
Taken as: 5400 rpm
